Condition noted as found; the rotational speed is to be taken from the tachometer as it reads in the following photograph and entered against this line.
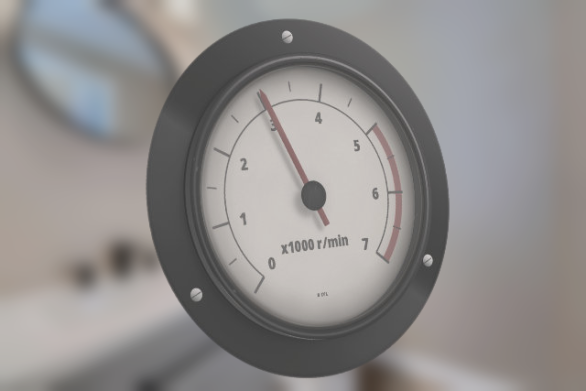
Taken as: 3000 rpm
